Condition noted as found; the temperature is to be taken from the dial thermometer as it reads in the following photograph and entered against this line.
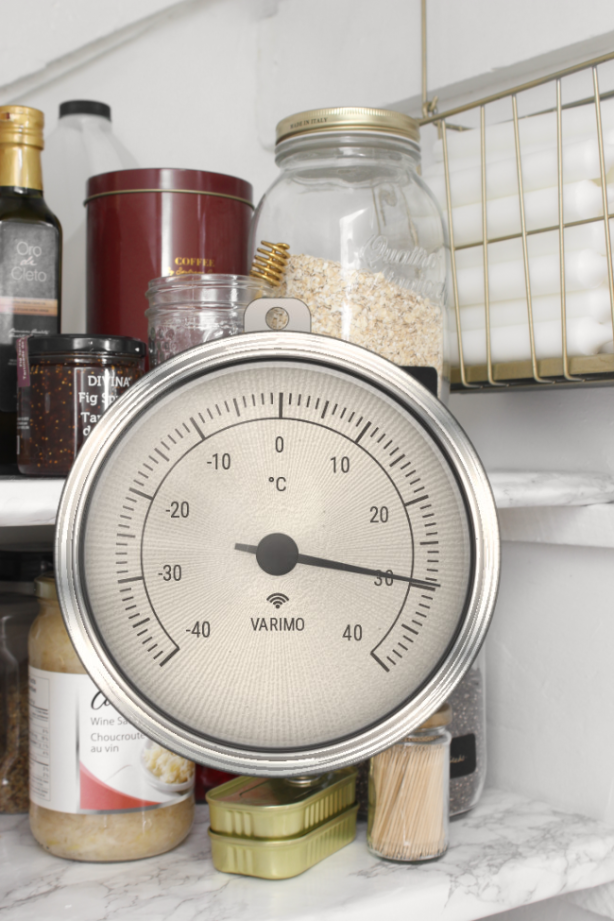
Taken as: 29.5 °C
